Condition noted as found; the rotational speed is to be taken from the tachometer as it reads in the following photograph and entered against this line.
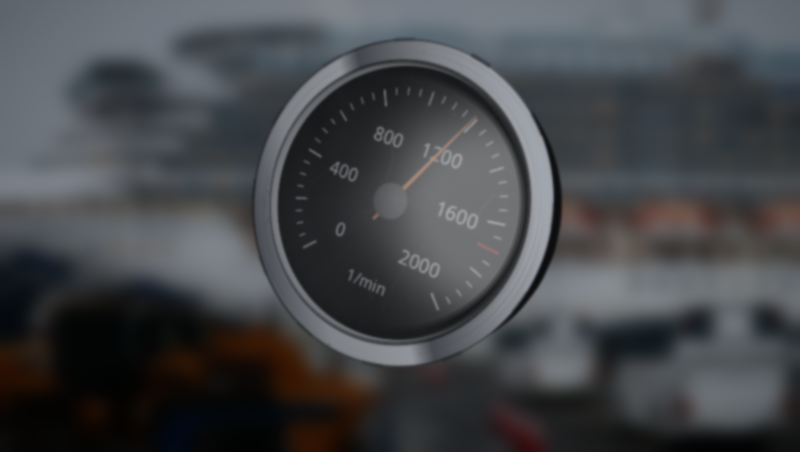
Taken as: 1200 rpm
